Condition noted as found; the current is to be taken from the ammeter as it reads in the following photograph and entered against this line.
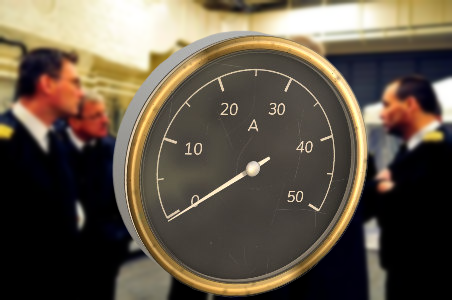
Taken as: 0 A
